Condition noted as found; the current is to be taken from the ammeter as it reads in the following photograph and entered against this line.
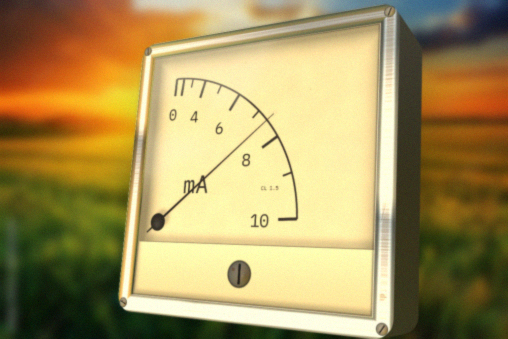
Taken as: 7.5 mA
